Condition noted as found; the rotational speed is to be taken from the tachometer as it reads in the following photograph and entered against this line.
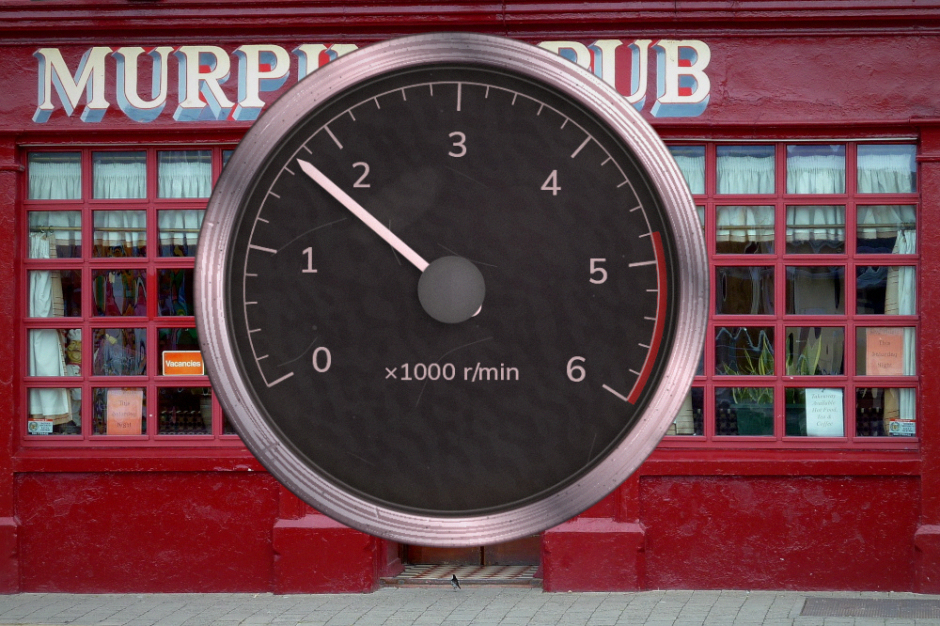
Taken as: 1700 rpm
